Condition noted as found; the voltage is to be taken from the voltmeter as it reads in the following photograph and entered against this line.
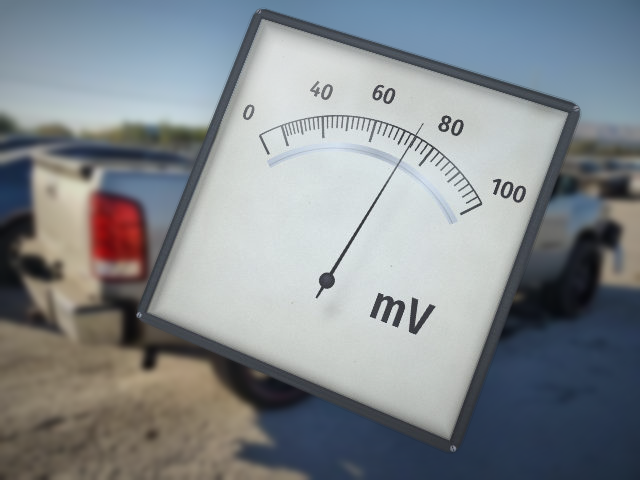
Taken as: 74 mV
